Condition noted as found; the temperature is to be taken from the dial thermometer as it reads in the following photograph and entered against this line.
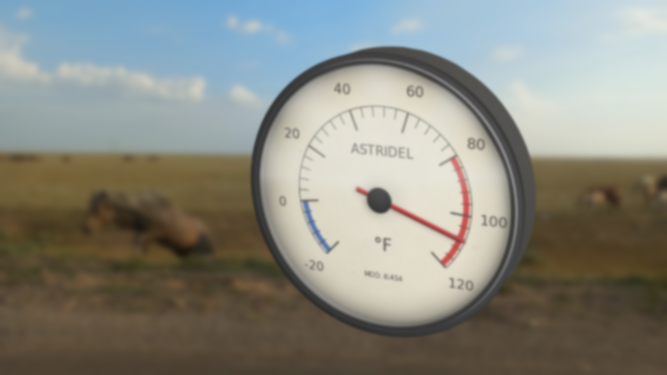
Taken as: 108 °F
